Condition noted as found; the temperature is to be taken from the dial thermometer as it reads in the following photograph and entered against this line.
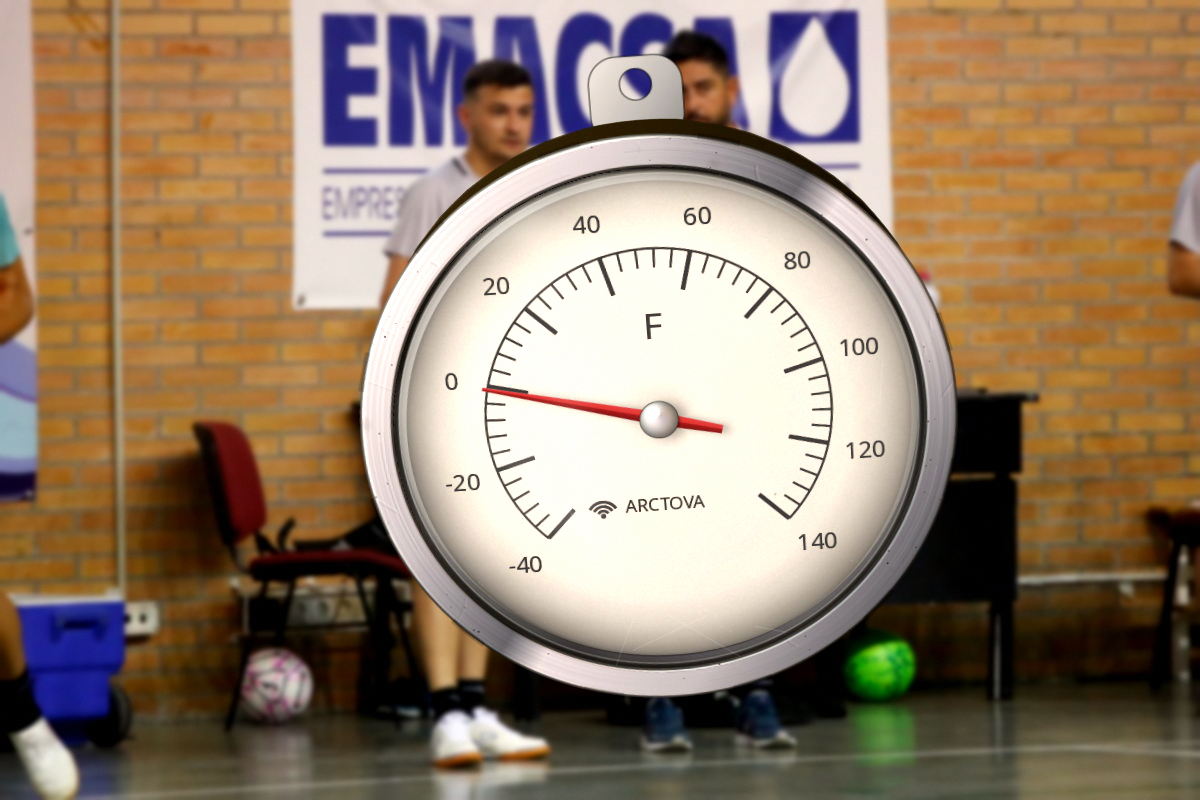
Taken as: 0 °F
